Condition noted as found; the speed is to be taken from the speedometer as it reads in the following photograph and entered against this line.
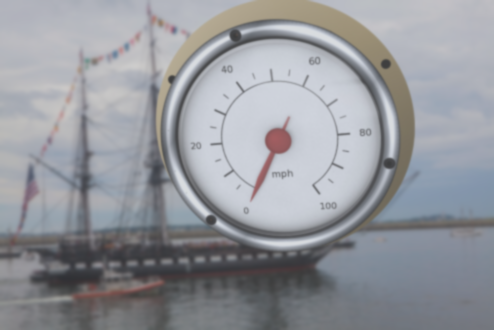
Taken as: 0 mph
